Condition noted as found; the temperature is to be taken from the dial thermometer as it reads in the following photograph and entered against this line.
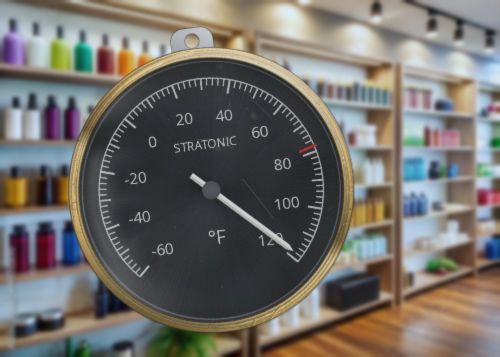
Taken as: 118 °F
